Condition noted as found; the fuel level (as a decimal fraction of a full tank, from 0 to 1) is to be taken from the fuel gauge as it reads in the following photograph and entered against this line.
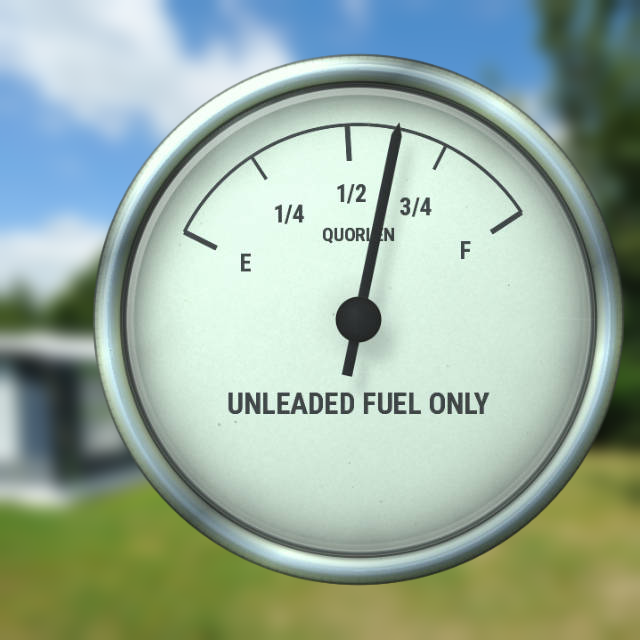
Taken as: 0.625
